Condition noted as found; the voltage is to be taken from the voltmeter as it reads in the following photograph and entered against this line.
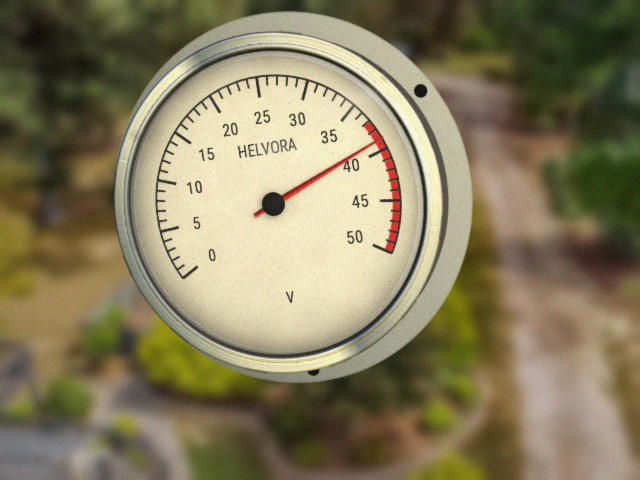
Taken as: 39 V
